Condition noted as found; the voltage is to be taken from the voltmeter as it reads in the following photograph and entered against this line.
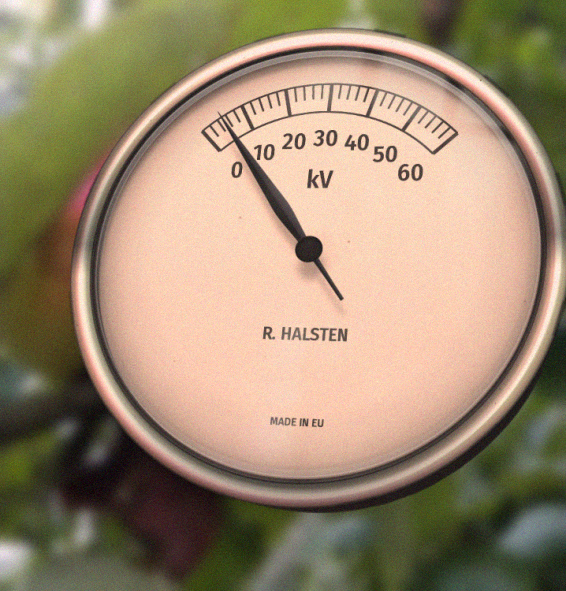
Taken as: 5 kV
